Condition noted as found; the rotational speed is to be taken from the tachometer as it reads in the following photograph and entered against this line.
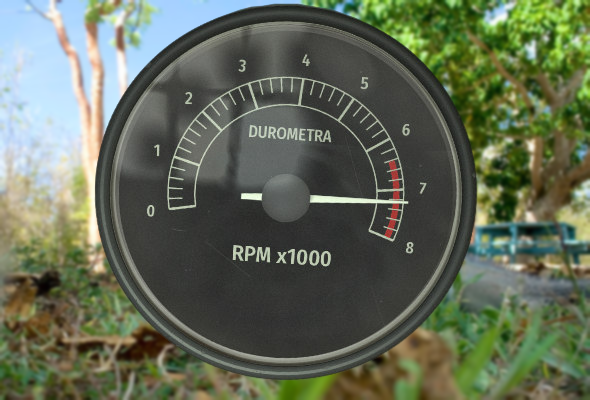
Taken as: 7200 rpm
